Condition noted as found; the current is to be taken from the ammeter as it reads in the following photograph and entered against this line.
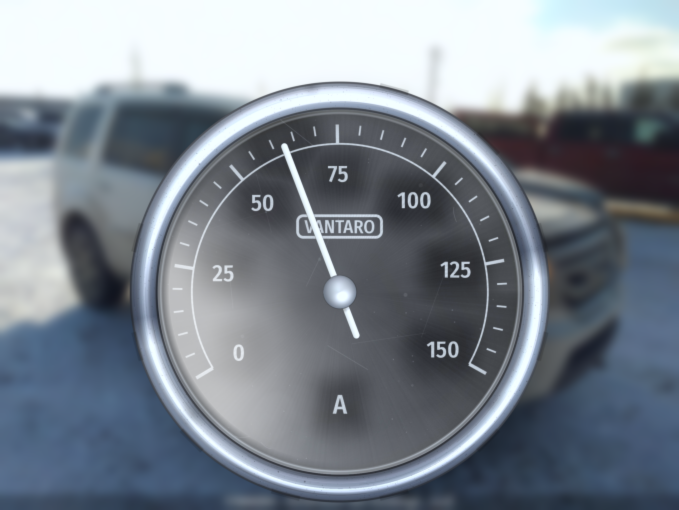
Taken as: 62.5 A
